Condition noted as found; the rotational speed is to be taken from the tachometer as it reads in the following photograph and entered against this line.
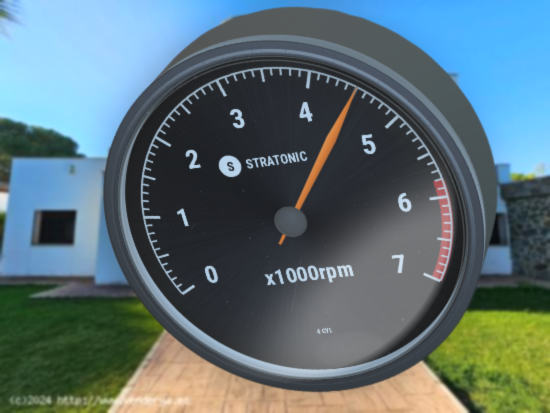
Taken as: 4500 rpm
